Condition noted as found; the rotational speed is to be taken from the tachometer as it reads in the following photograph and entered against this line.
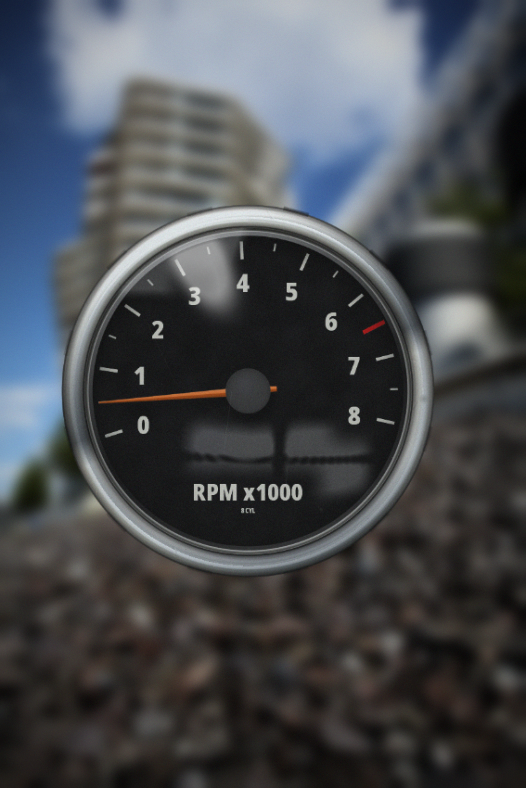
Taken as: 500 rpm
